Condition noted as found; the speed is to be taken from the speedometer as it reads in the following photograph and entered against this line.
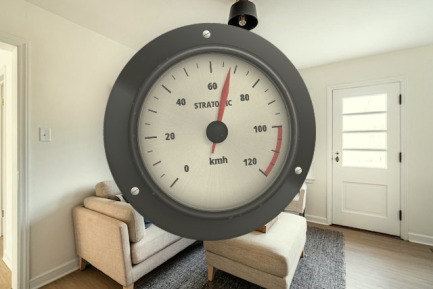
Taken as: 67.5 km/h
